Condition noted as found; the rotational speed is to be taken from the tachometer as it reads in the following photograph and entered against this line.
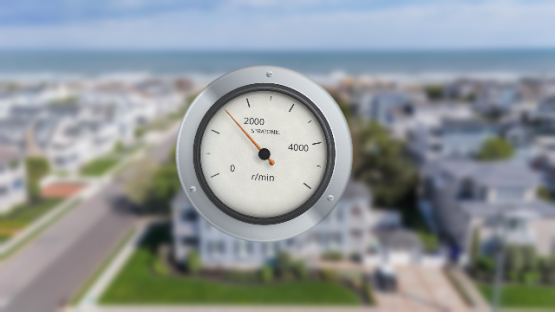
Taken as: 1500 rpm
